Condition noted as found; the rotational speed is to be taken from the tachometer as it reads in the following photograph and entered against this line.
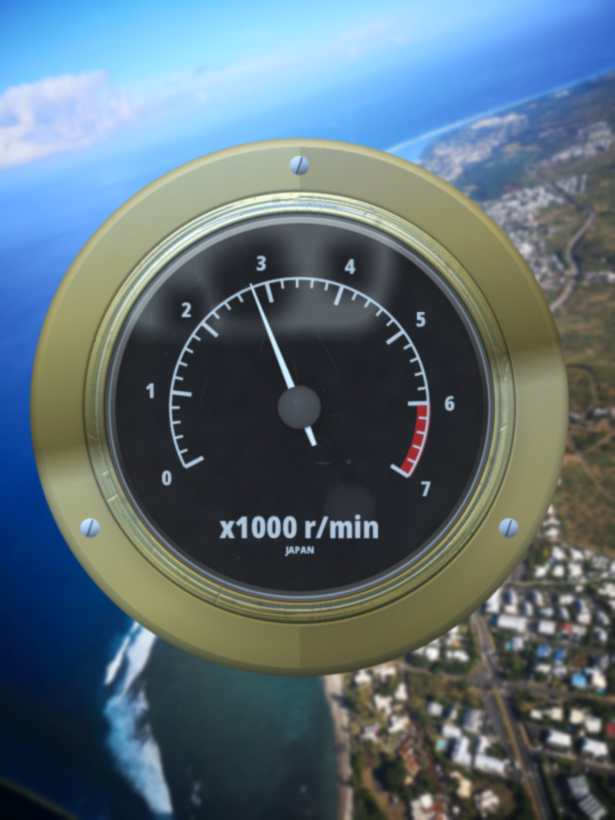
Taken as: 2800 rpm
